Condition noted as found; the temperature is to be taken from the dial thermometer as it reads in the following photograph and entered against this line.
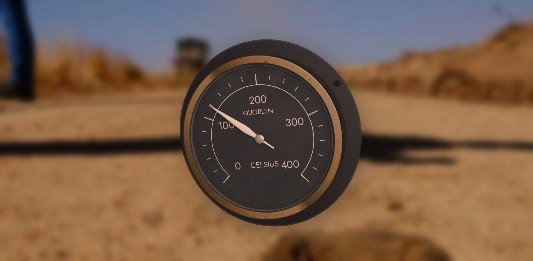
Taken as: 120 °C
